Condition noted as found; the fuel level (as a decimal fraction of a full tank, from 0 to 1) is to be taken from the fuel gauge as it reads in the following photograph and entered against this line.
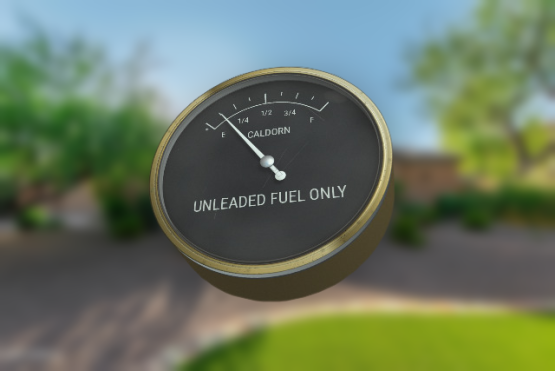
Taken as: 0.125
